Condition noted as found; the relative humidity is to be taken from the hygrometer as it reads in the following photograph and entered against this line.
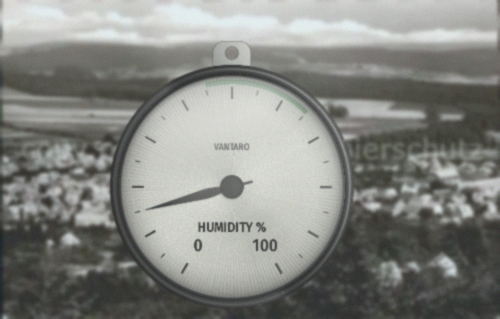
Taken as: 15 %
